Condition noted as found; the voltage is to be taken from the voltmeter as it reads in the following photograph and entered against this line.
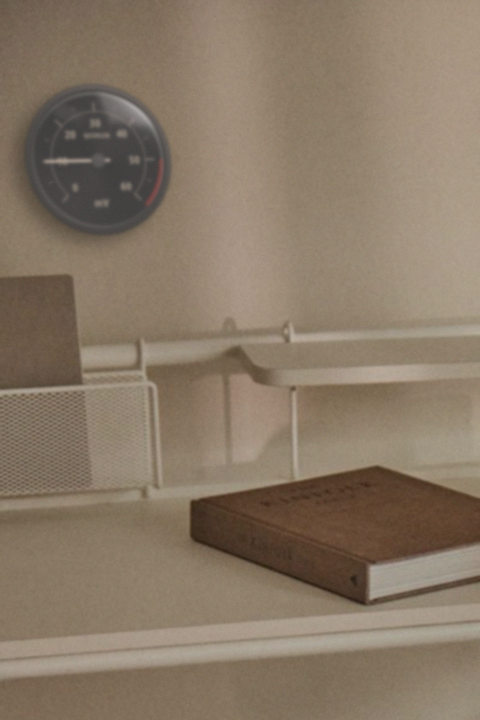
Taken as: 10 mV
